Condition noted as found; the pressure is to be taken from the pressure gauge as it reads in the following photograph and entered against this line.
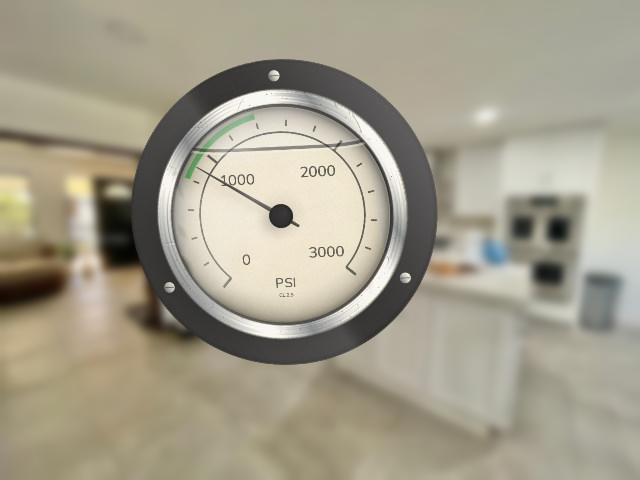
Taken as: 900 psi
